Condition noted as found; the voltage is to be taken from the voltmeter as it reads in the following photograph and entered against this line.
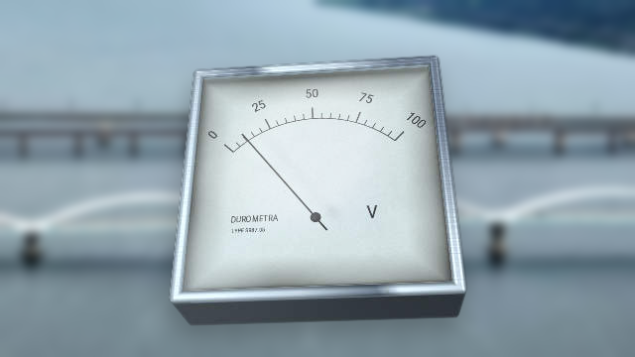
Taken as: 10 V
